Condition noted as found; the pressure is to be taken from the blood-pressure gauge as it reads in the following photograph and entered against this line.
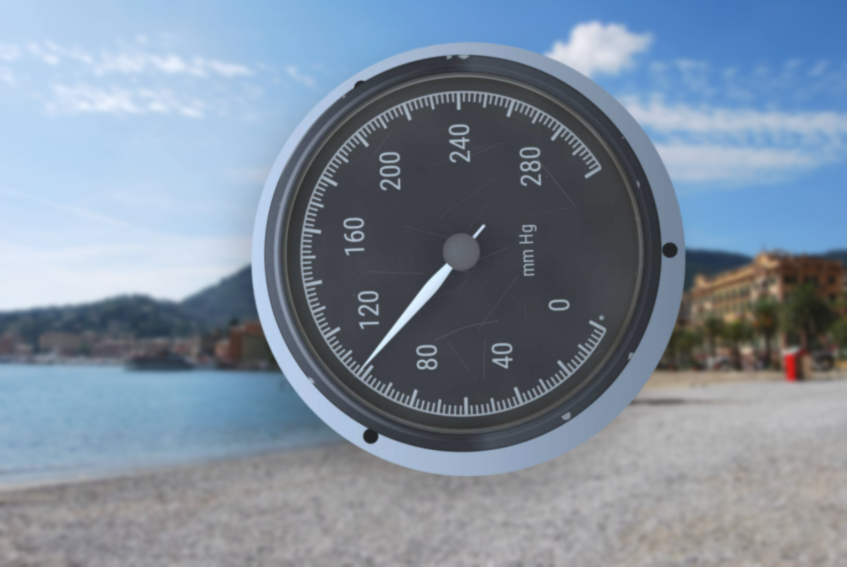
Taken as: 102 mmHg
